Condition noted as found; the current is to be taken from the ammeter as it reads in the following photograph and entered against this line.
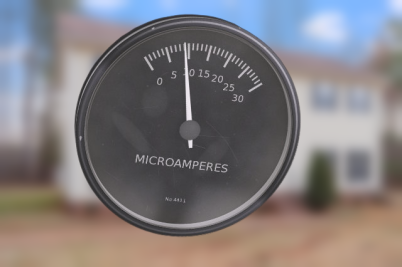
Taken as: 9 µA
